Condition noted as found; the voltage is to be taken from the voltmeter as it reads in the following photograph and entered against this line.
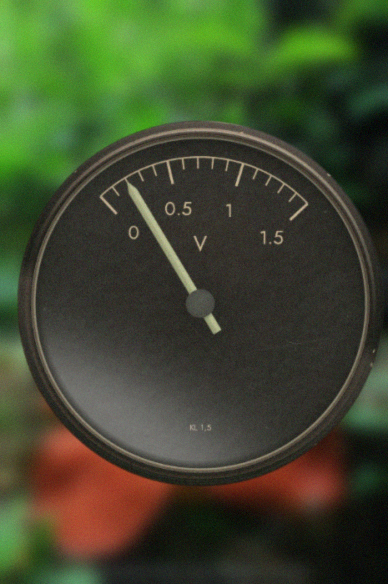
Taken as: 0.2 V
